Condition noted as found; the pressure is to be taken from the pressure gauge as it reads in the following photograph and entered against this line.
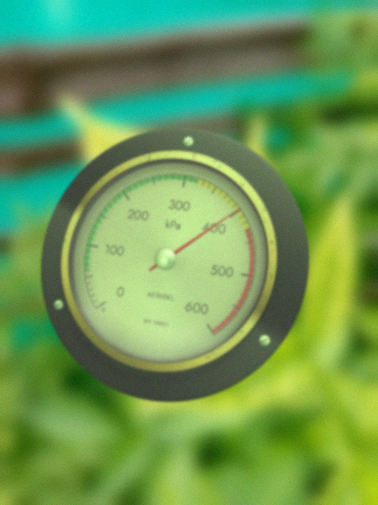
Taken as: 400 kPa
